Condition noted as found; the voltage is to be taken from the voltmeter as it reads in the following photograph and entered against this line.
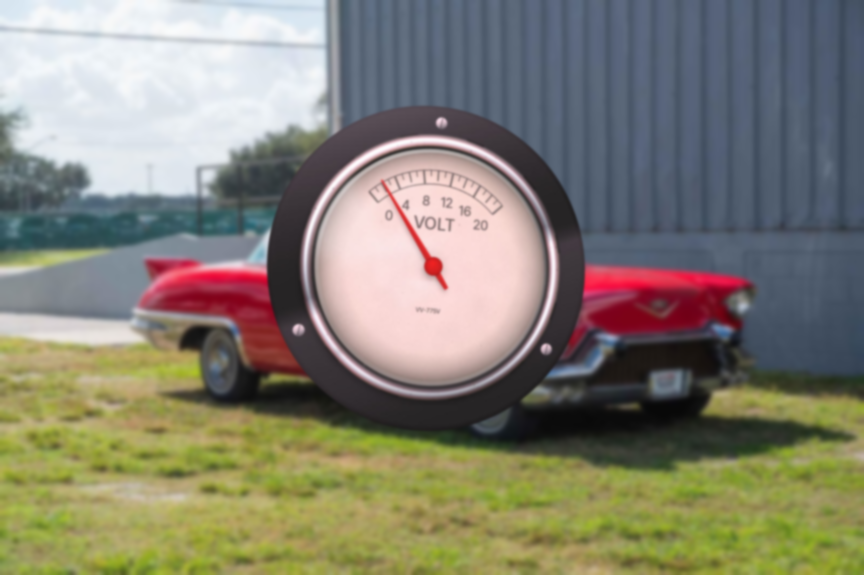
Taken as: 2 V
